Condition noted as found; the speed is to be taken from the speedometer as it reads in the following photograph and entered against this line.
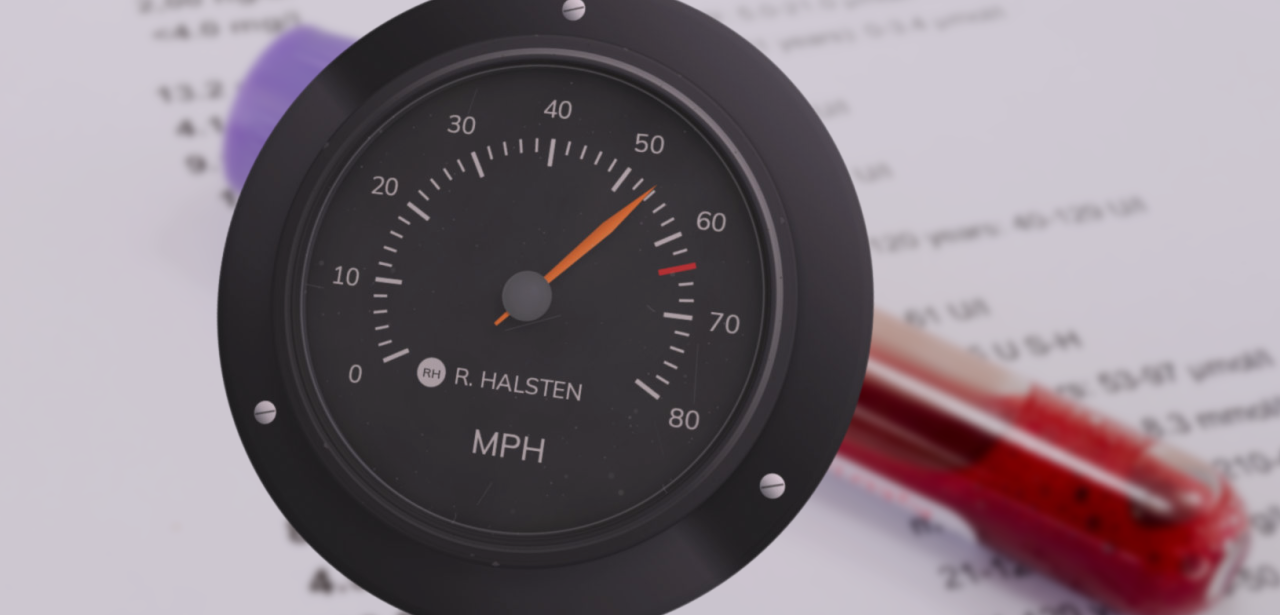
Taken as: 54 mph
